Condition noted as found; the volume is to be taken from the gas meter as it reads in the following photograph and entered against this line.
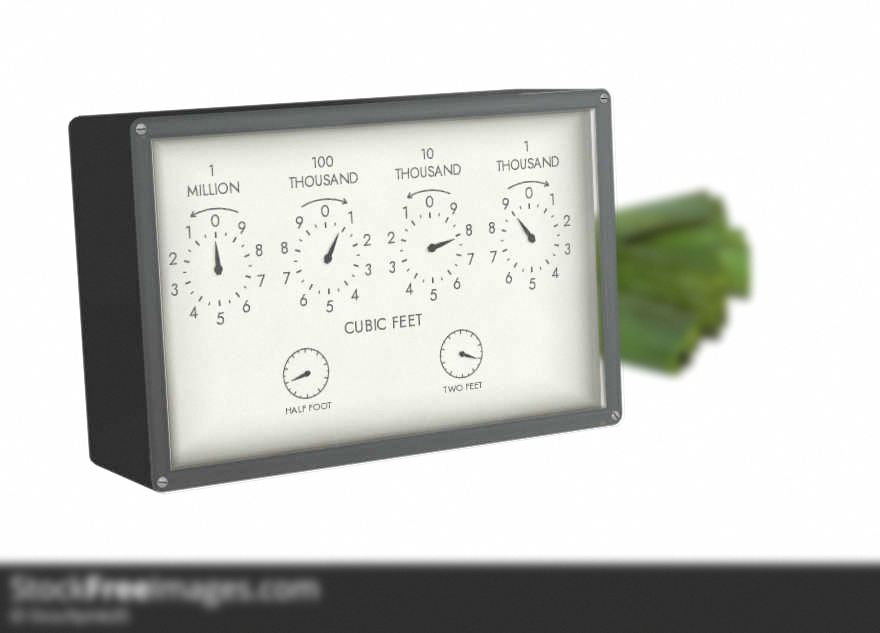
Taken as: 7900 ft³
